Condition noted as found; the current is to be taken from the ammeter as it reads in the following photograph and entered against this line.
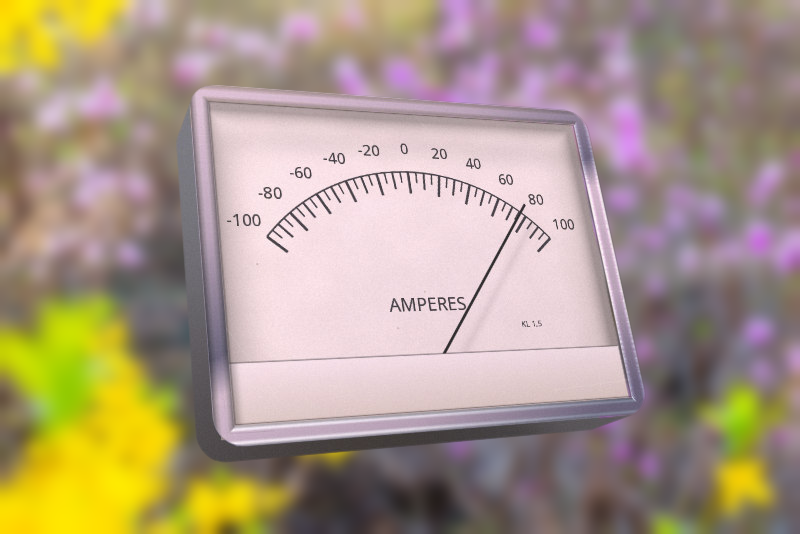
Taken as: 75 A
